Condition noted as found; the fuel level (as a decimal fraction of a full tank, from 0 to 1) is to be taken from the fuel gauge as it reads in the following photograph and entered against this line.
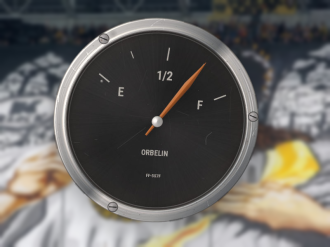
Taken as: 0.75
